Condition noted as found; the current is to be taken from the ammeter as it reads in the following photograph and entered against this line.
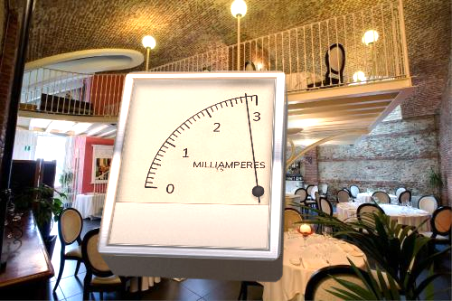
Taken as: 2.8 mA
